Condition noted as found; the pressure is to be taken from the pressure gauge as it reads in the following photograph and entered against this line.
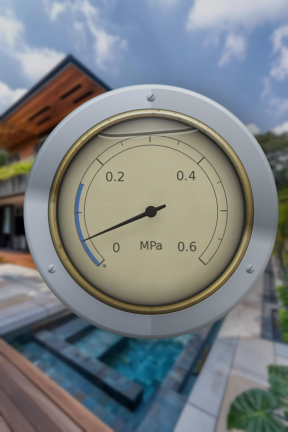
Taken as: 0.05 MPa
